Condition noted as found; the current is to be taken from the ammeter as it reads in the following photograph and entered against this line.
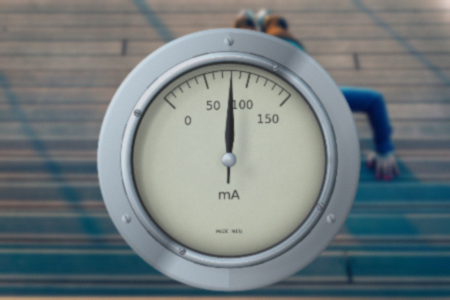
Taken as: 80 mA
